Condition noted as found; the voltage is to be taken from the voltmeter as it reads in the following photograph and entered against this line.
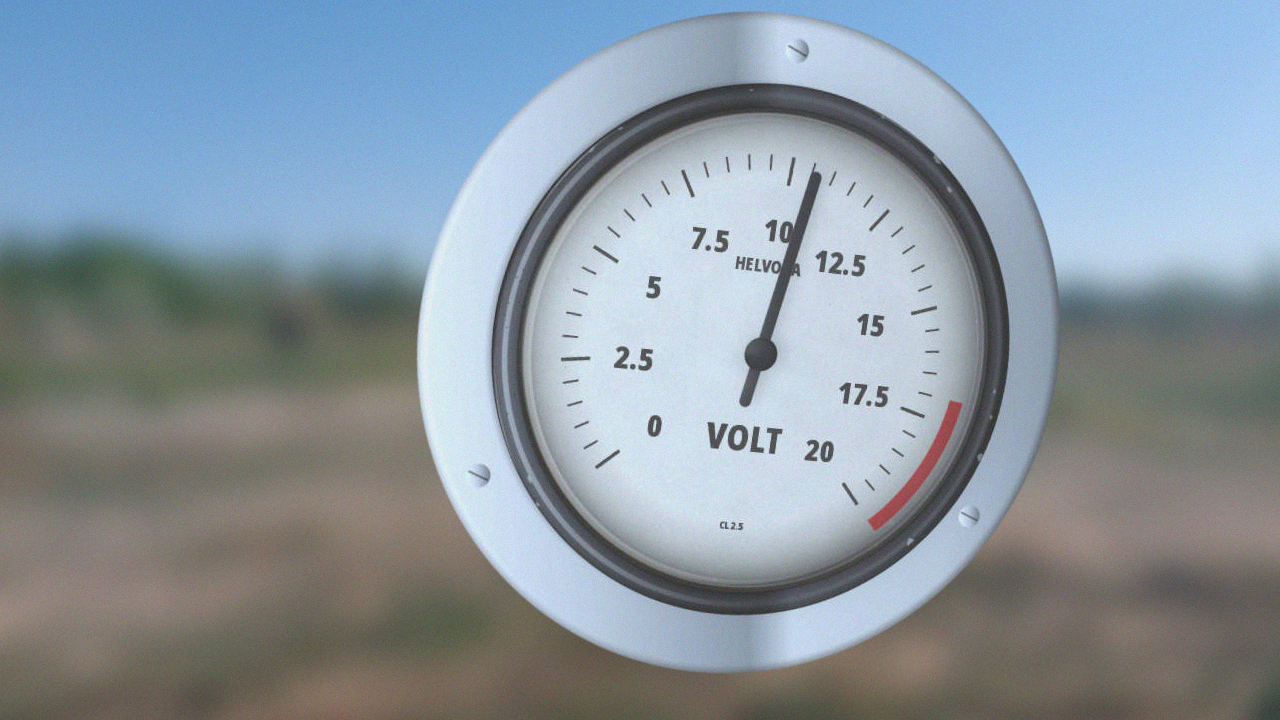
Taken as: 10.5 V
